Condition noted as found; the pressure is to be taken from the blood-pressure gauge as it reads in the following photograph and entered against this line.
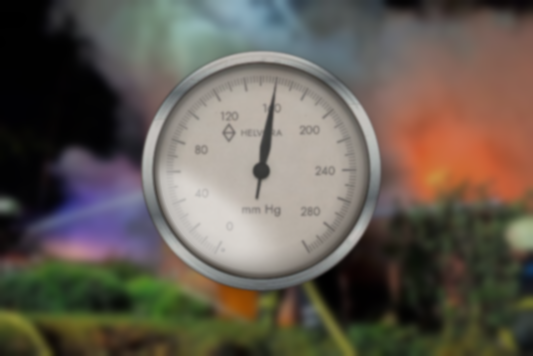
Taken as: 160 mmHg
